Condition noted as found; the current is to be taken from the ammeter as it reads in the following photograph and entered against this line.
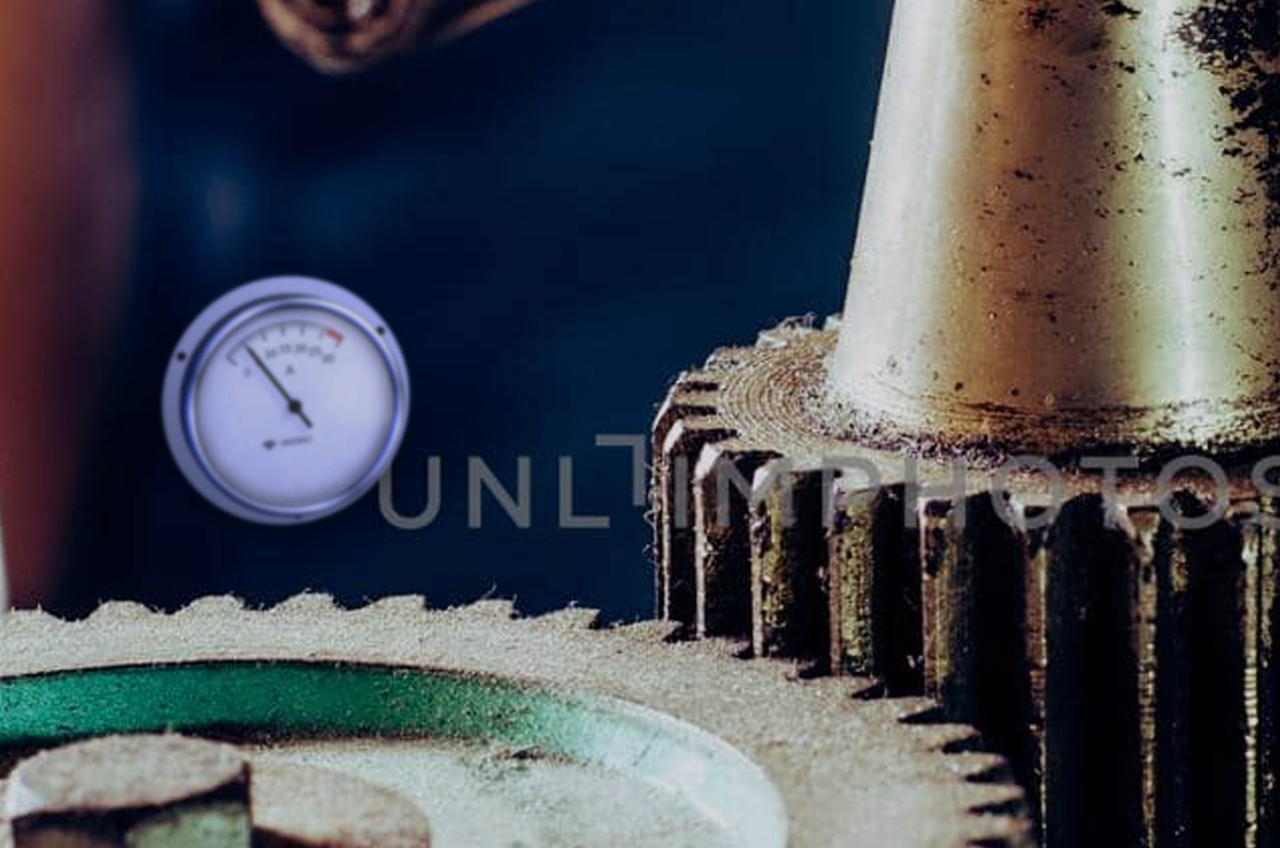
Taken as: 5 A
